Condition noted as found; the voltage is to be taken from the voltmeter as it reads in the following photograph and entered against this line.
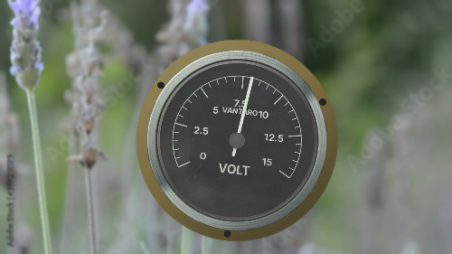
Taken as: 8 V
